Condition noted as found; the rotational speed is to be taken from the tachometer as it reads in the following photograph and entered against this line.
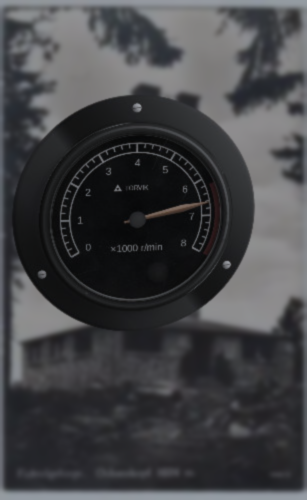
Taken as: 6600 rpm
